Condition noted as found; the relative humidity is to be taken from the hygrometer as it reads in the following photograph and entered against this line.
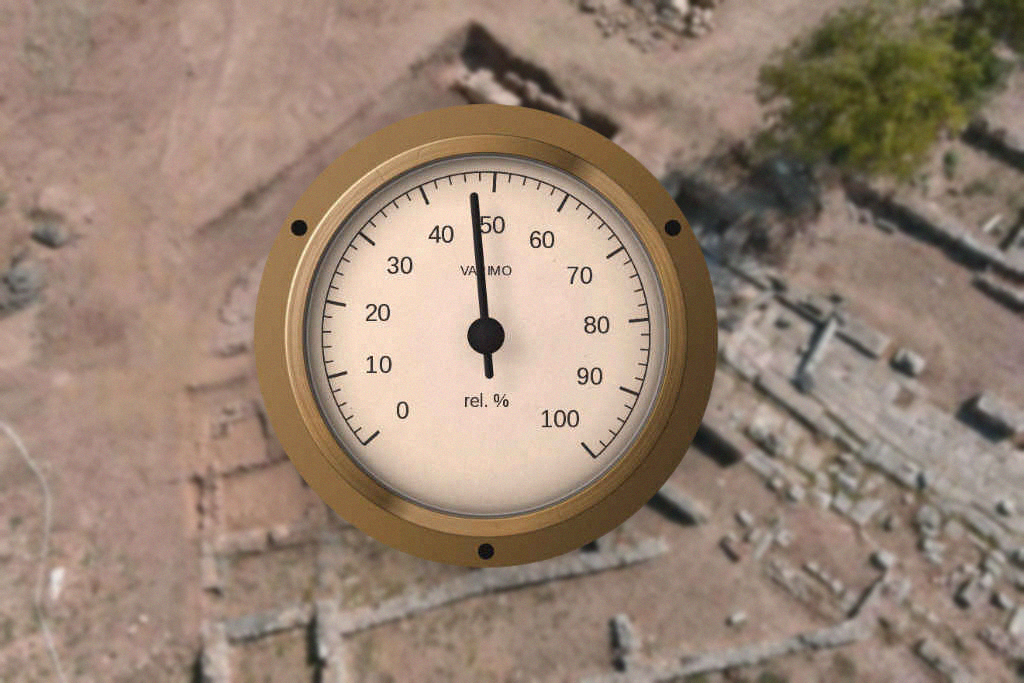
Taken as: 47 %
